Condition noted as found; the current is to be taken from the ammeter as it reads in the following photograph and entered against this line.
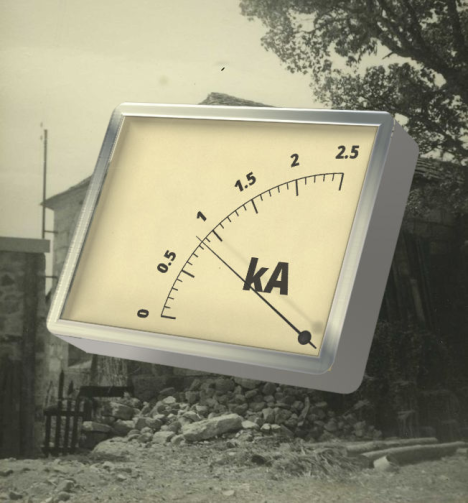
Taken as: 0.85 kA
